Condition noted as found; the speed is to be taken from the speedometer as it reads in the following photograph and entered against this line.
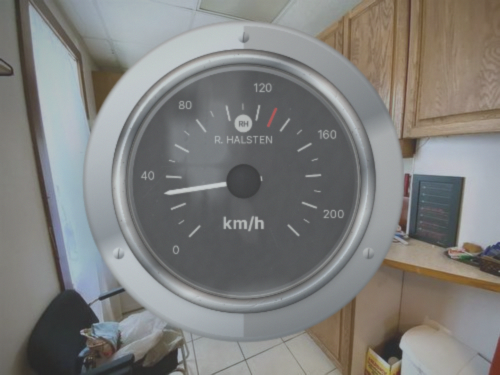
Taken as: 30 km/h
